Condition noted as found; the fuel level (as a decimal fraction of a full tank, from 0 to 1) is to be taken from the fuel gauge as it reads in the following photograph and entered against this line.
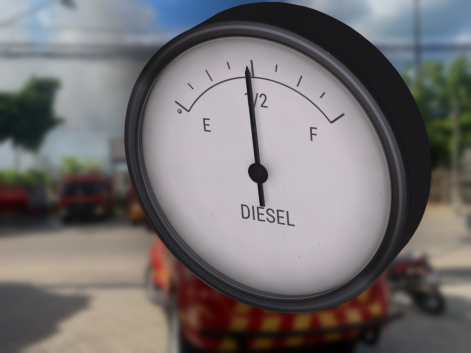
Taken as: 0.5
